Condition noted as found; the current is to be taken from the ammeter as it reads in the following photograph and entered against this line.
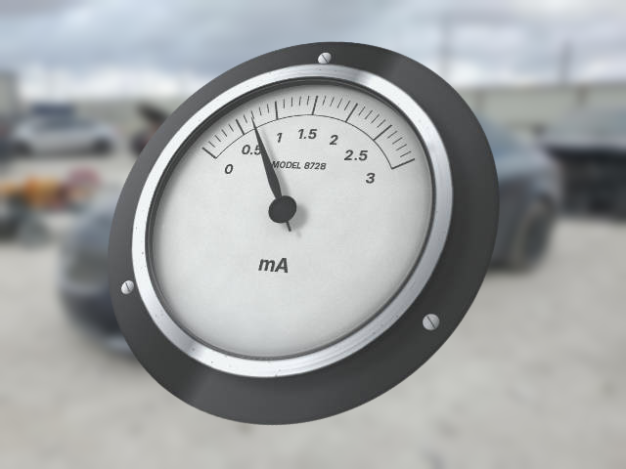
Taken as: 0.7 mA
